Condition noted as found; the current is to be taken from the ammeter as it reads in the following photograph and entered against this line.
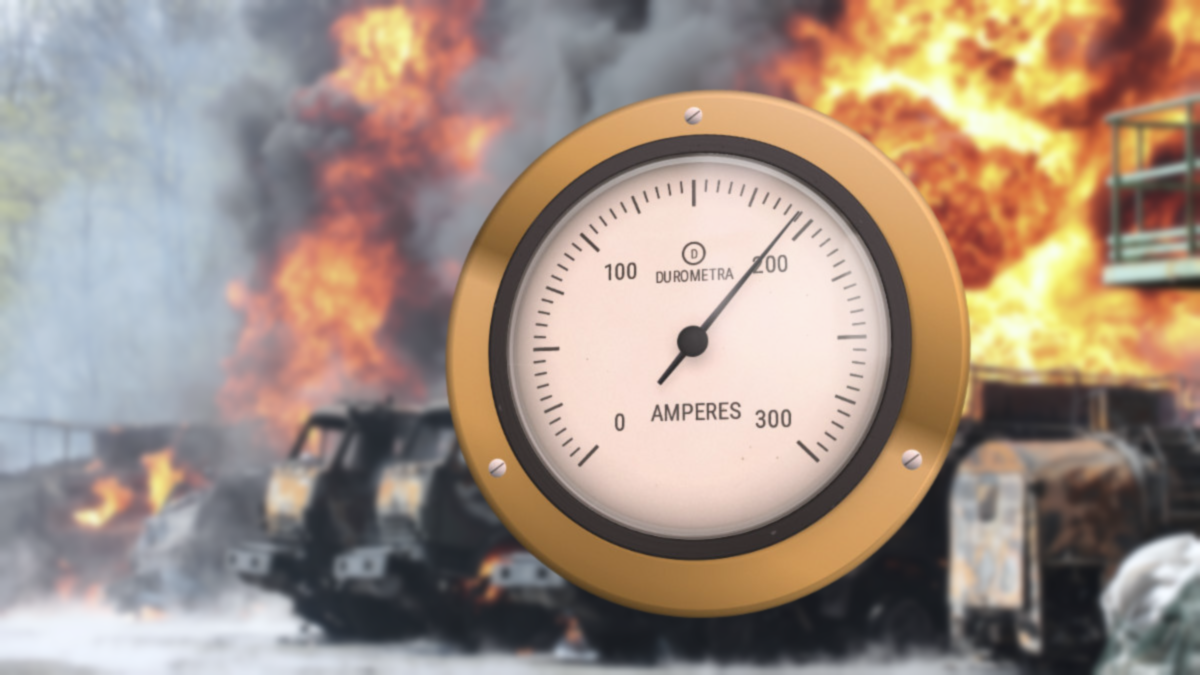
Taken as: 195 A
